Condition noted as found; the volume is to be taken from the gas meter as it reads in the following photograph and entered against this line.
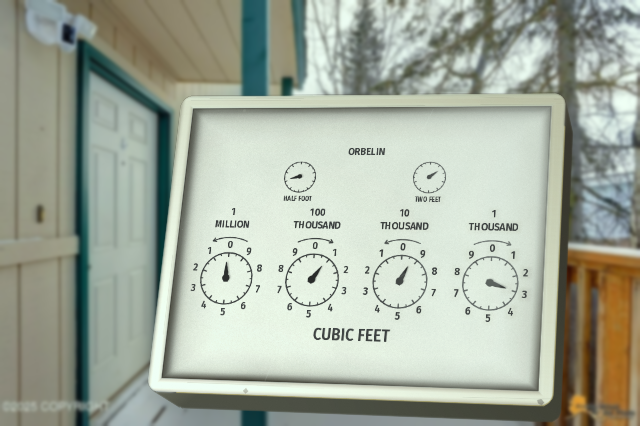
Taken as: 9300 ft³
